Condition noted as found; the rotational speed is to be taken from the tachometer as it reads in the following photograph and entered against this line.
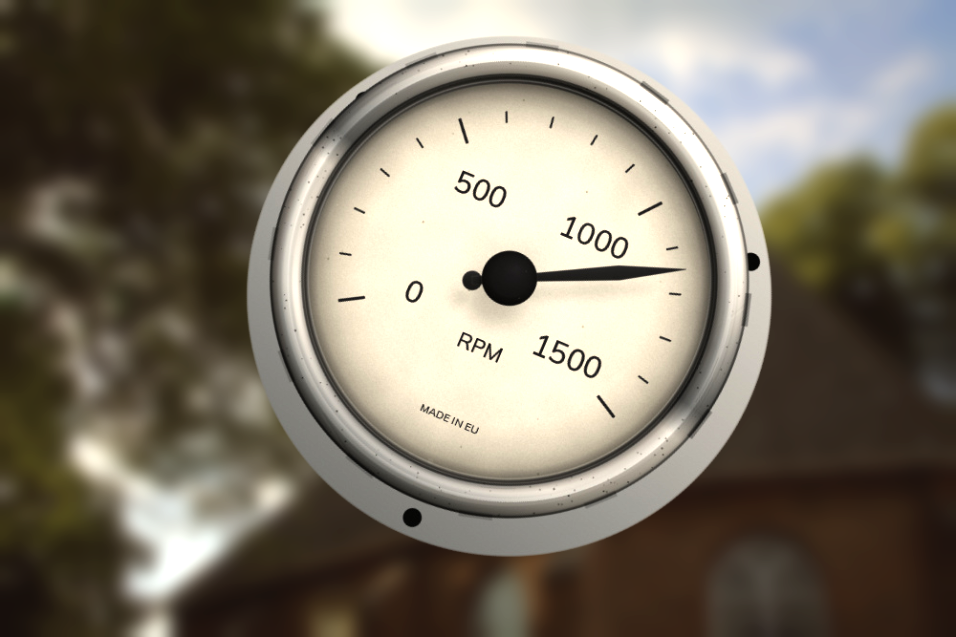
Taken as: 1150 rpm
